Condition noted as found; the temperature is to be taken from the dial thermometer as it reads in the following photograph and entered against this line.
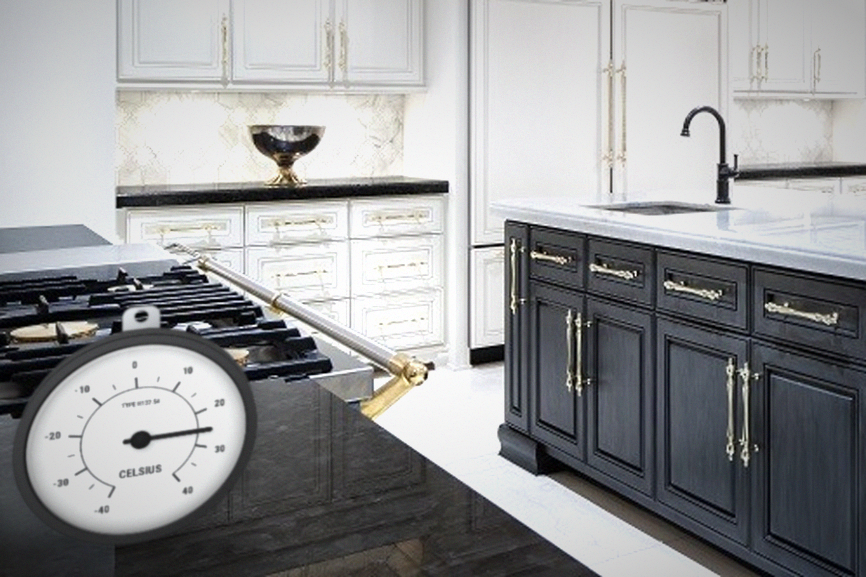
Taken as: 25 °C
